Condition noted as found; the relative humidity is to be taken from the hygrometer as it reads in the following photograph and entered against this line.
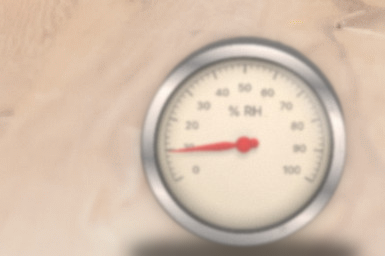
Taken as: 10 %
